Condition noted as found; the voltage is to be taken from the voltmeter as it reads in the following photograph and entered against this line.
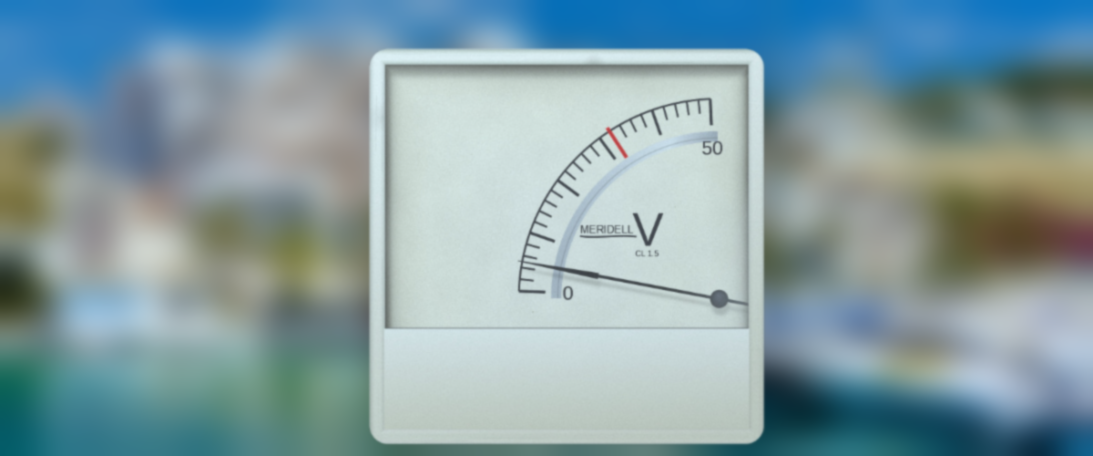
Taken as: 5 V
